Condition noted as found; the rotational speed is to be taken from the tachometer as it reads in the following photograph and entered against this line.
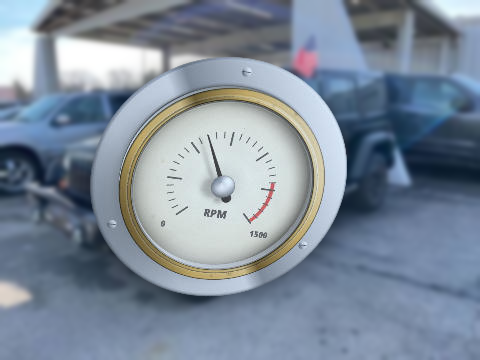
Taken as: 600 rpm
